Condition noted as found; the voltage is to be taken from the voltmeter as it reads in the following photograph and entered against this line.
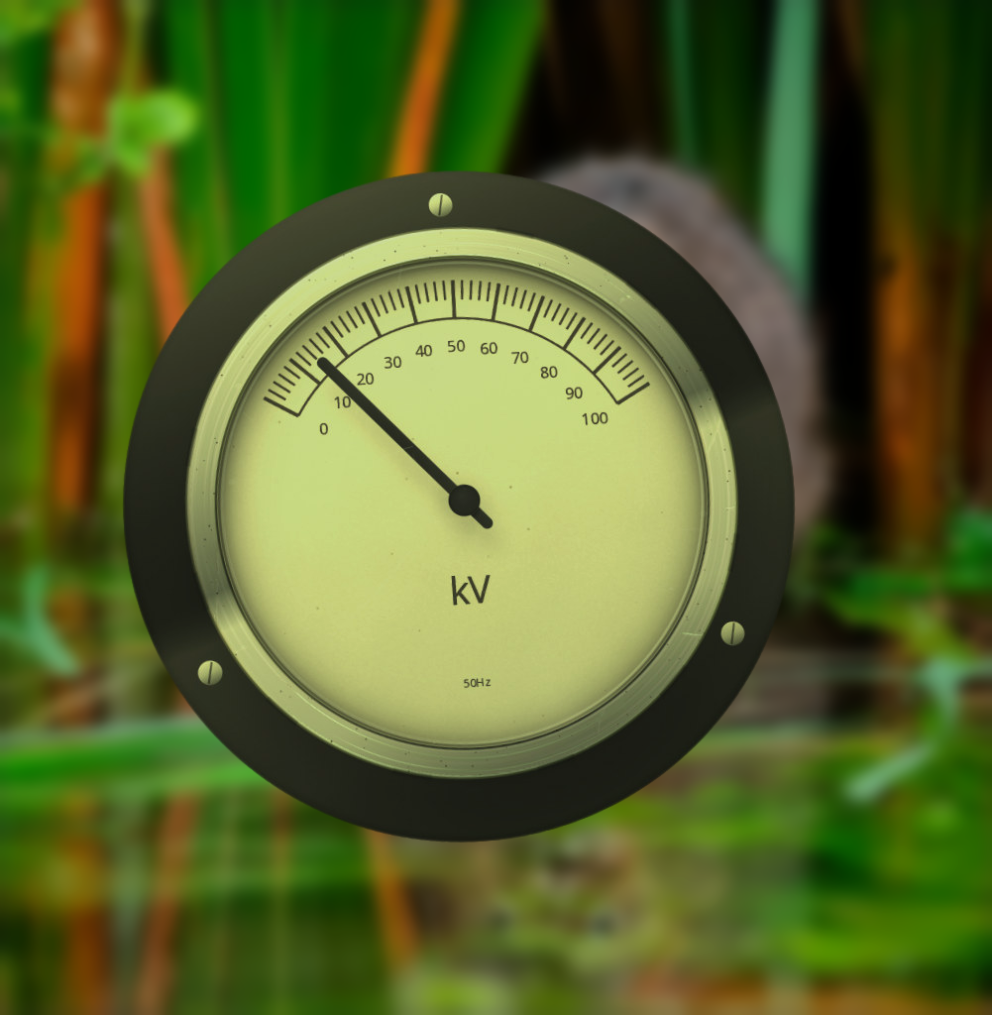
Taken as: 14 kV
